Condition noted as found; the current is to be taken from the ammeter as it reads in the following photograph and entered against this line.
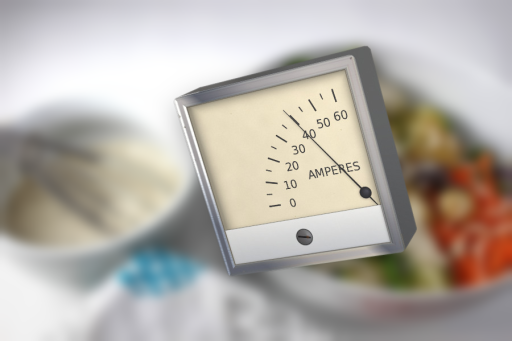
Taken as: 40 A
